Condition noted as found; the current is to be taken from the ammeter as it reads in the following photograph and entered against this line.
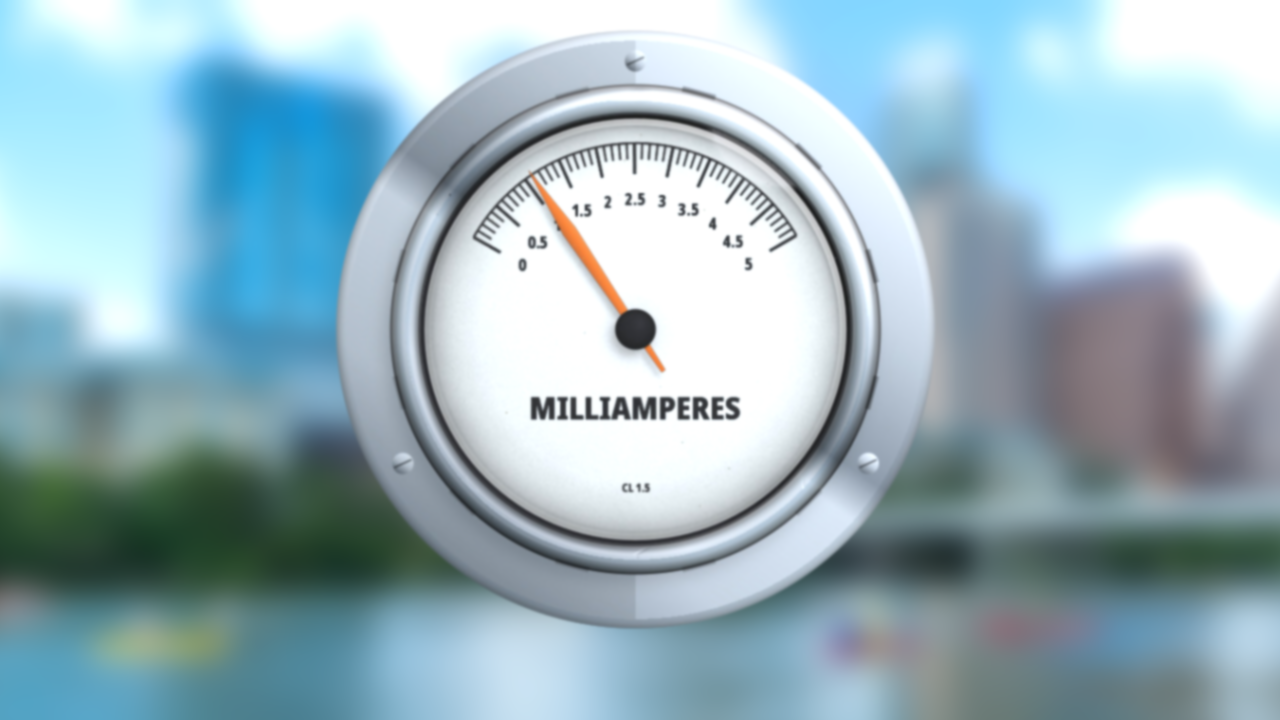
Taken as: 1.1 mA
